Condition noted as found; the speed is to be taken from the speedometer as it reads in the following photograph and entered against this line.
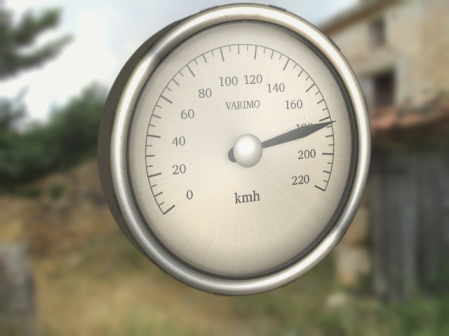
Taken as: 182.5 km/h
